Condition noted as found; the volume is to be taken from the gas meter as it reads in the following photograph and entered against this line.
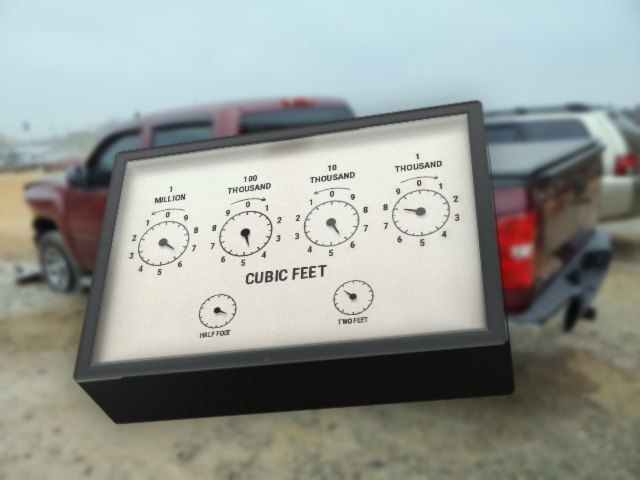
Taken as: 645800 ft³
